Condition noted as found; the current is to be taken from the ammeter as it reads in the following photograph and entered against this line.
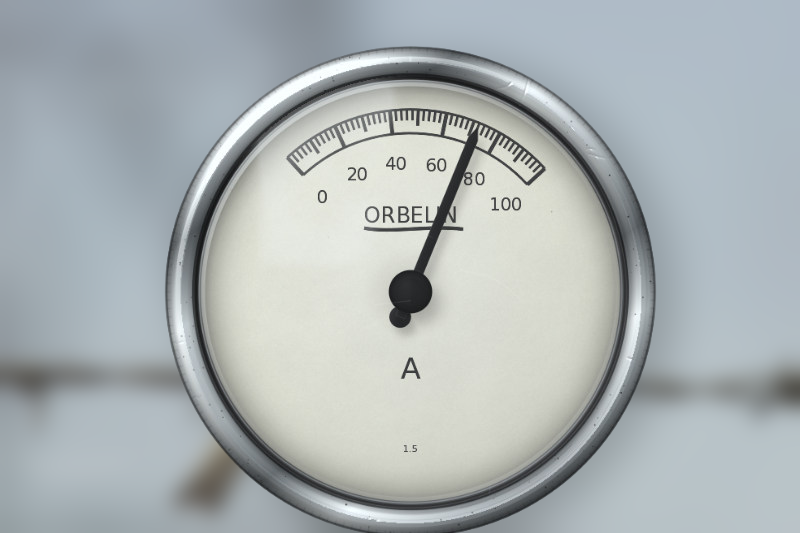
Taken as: 72 A
